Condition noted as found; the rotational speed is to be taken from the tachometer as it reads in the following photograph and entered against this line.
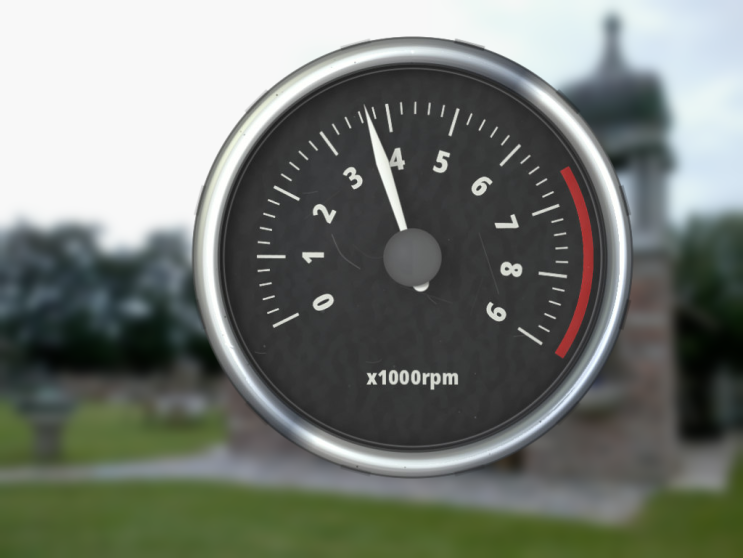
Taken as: 3700 rpm
